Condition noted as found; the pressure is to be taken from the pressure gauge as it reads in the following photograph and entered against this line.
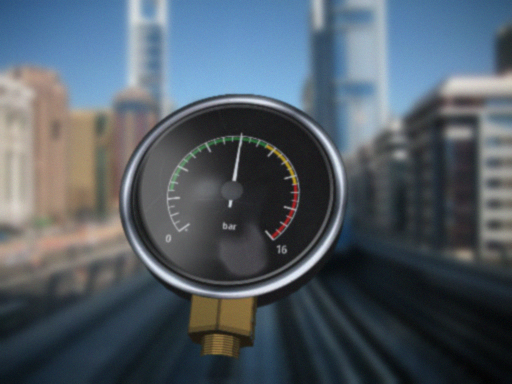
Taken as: 8 bar
